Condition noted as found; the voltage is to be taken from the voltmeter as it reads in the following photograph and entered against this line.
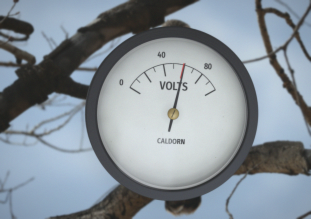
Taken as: 60 V
